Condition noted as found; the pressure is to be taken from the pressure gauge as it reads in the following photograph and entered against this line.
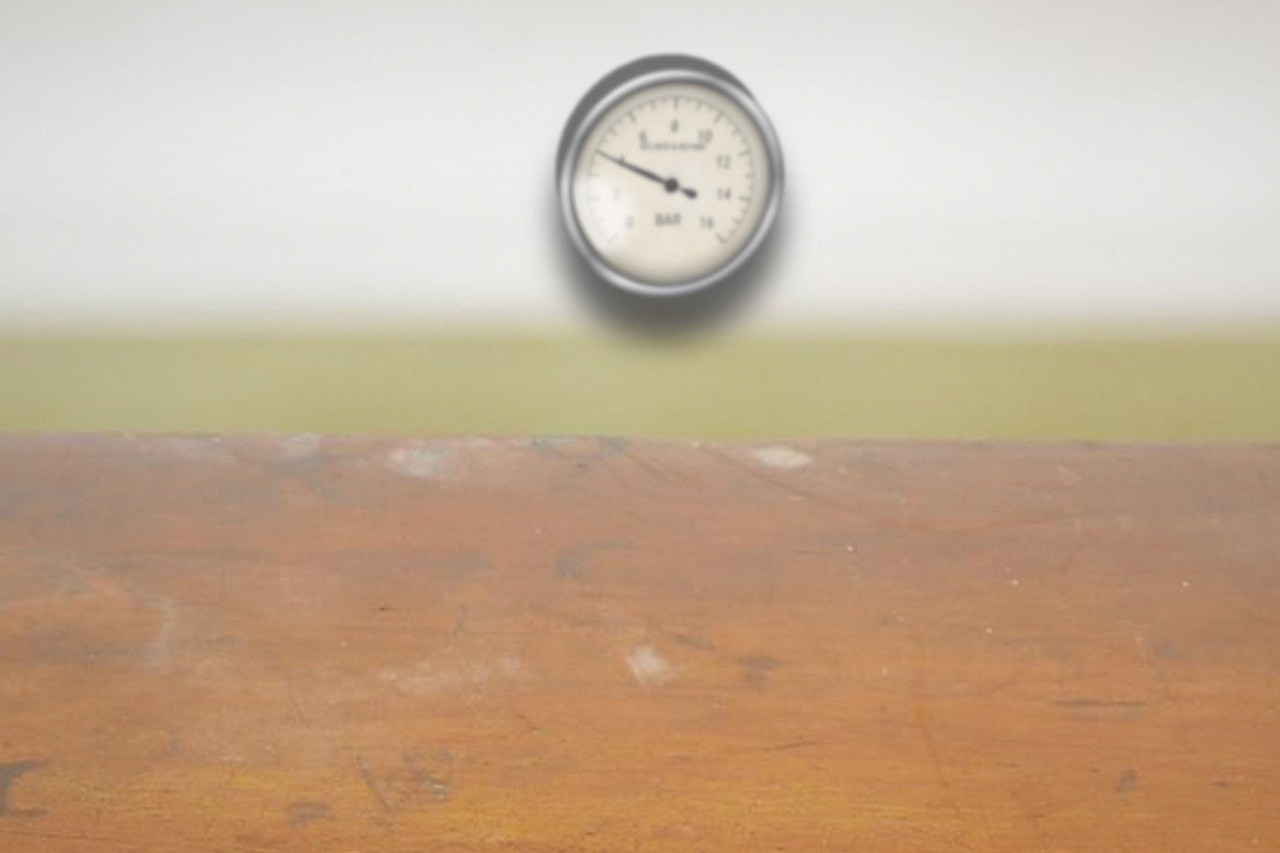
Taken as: 4 bar
